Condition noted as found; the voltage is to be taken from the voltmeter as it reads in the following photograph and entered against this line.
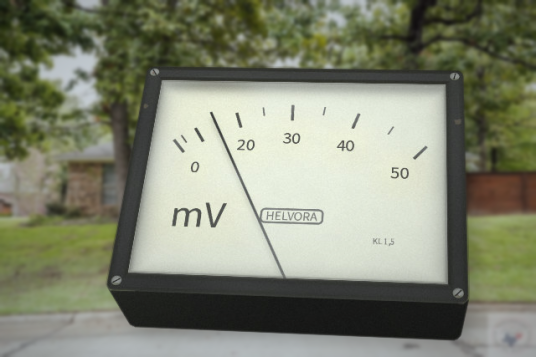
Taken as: 15 mV
